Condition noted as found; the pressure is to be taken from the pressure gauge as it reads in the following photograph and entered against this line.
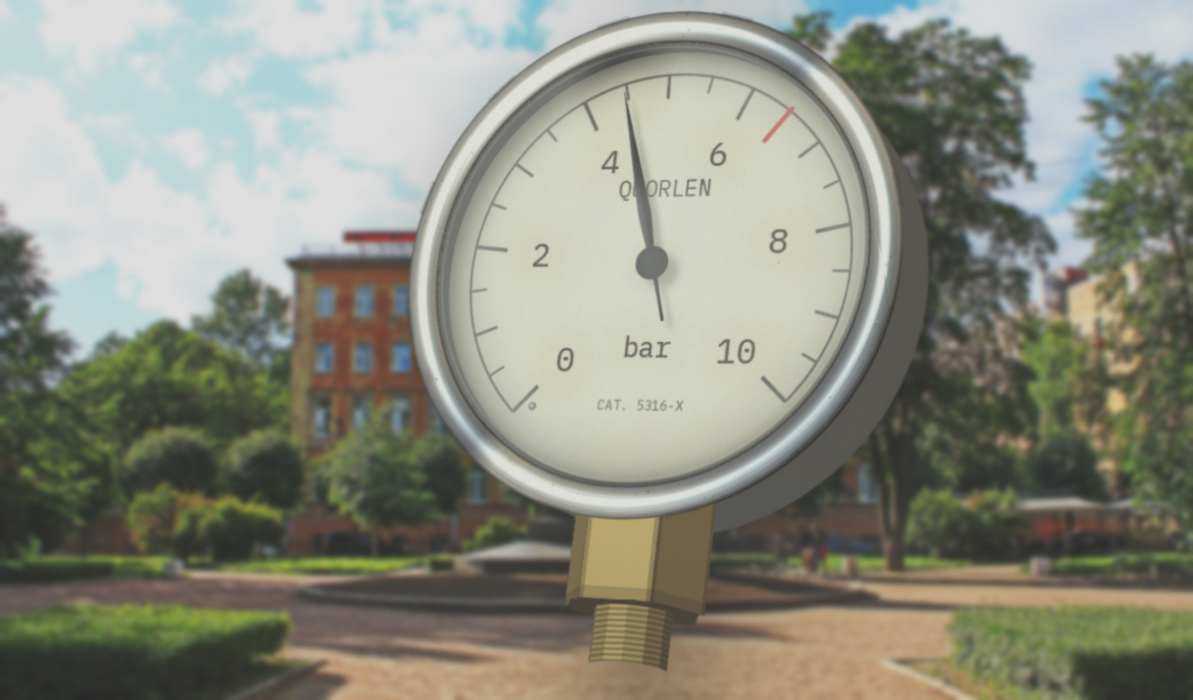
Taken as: 4.5 bar
